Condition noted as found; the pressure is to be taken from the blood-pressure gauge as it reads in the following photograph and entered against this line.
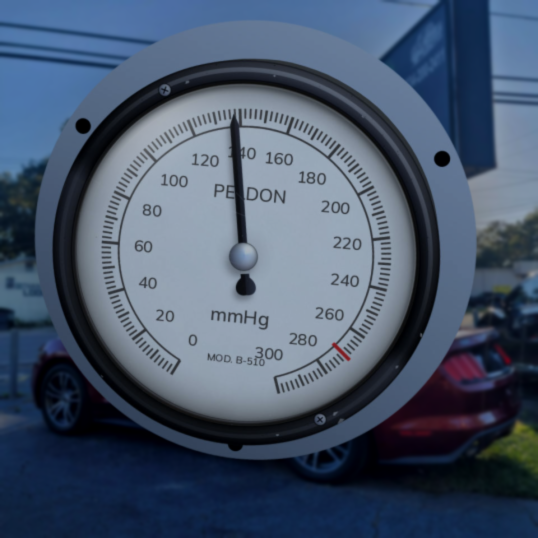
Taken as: 138 mmHg
